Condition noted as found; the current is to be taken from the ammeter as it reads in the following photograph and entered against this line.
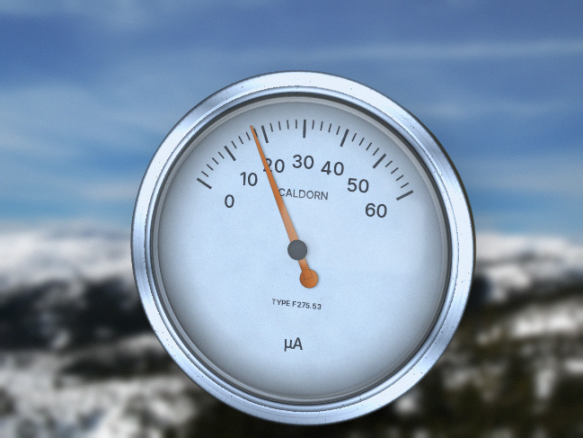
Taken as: 18 µA
